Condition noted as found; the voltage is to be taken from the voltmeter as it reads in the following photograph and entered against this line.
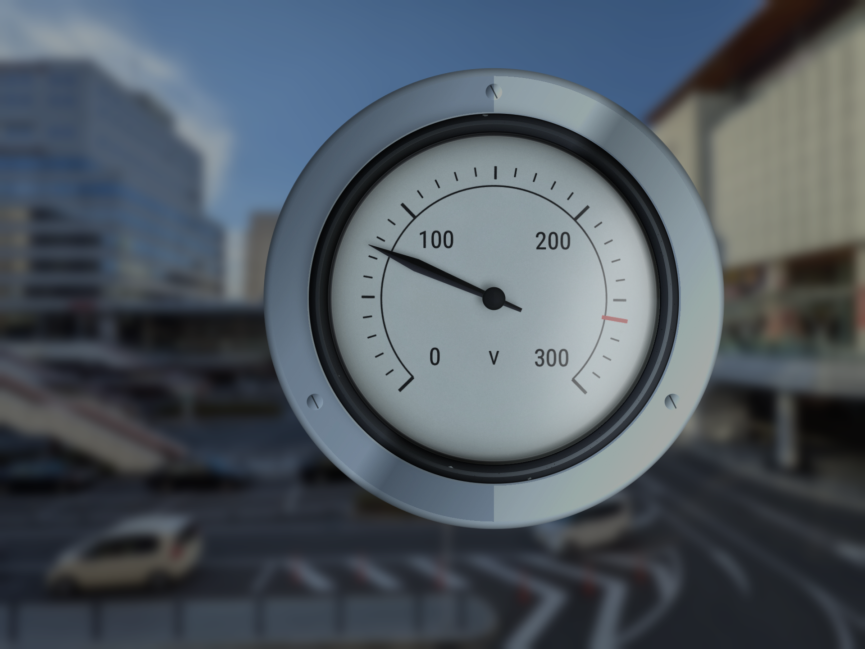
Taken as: 75 V
